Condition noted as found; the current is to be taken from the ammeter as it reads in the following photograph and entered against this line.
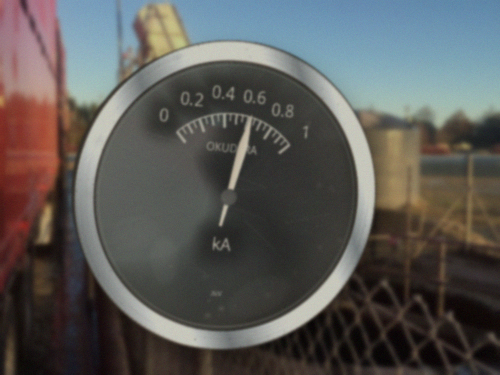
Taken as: 0.6 kA
